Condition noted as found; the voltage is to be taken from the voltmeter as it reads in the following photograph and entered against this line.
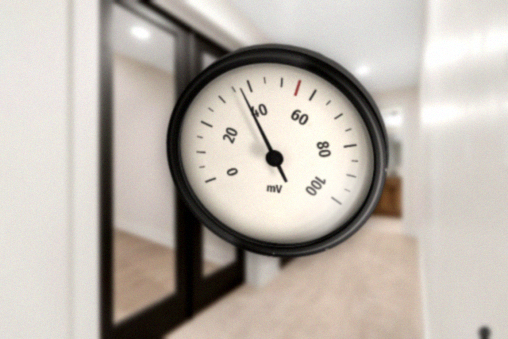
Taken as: 37.5 mV
